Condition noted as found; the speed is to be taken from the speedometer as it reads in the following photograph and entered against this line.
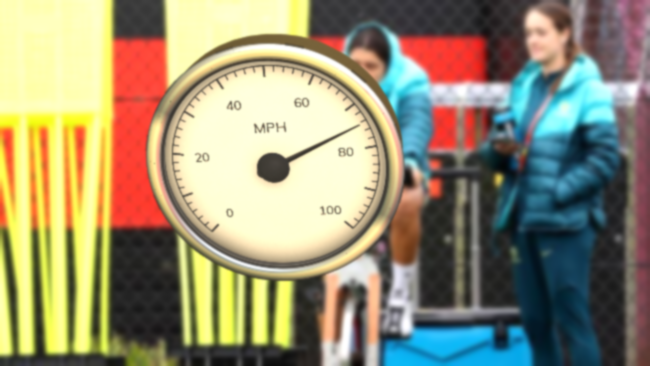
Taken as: 74 mph
